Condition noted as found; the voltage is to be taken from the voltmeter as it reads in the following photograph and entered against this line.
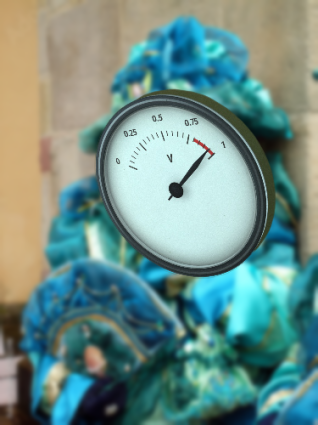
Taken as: 0.95 V
